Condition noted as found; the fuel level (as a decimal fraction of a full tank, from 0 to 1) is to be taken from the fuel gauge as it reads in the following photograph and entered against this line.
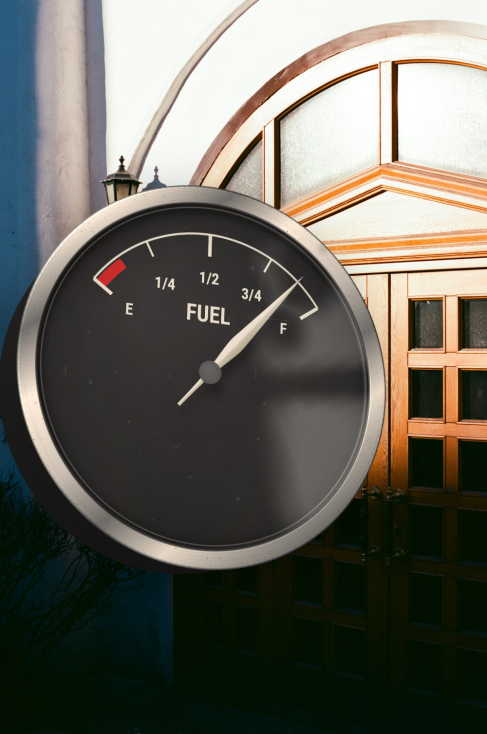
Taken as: 0.875
